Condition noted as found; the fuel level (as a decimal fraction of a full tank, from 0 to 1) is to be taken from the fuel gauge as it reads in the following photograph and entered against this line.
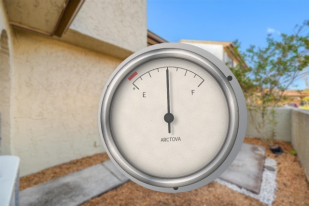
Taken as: 0.5
